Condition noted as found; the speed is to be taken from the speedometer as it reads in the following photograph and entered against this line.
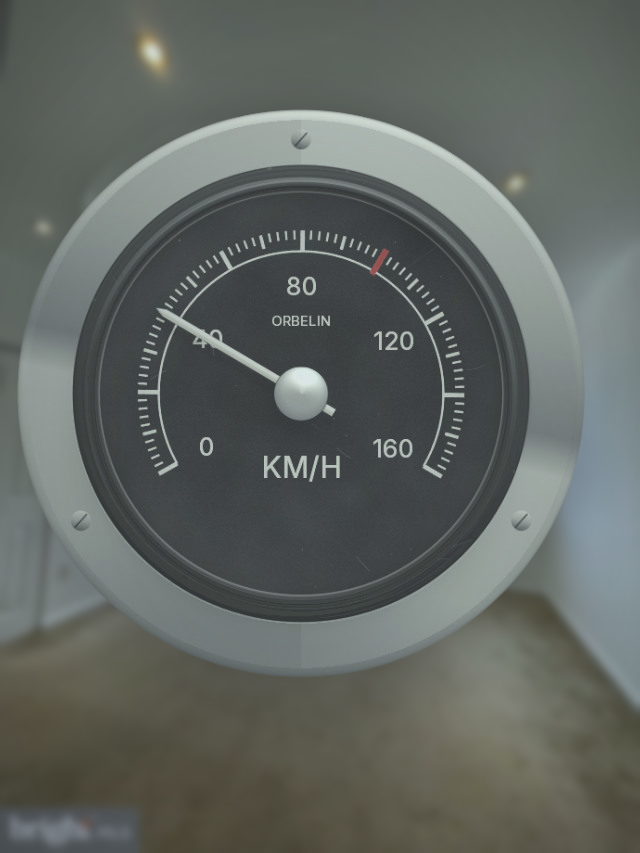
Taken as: 40 km/h
